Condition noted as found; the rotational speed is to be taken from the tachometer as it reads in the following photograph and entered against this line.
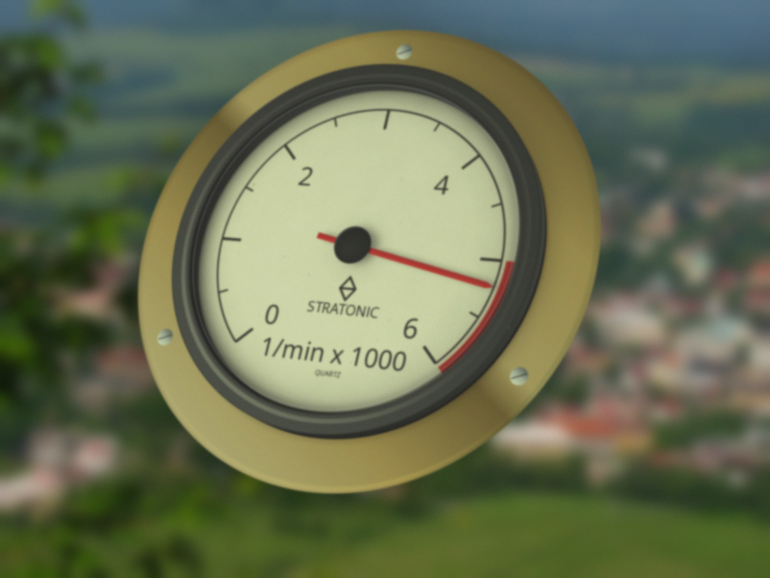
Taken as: 5250 rpm
